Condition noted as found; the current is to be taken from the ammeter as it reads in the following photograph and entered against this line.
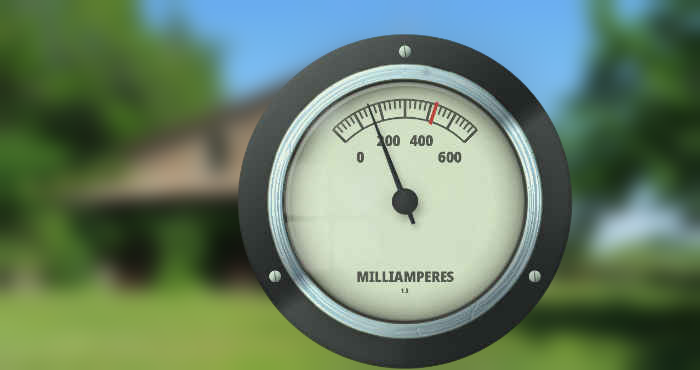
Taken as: 160 mA
